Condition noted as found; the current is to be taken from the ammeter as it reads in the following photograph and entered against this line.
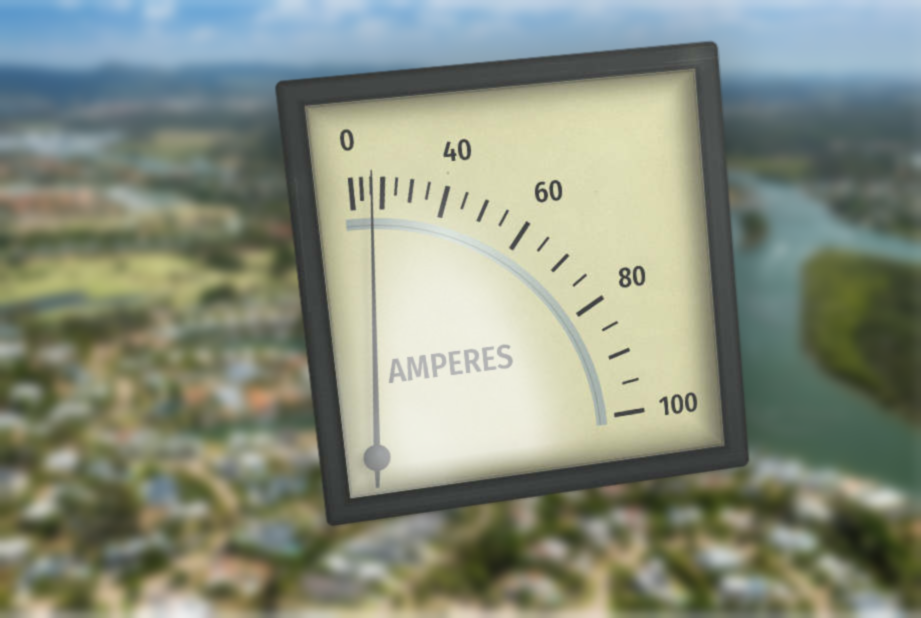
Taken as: 15 A
